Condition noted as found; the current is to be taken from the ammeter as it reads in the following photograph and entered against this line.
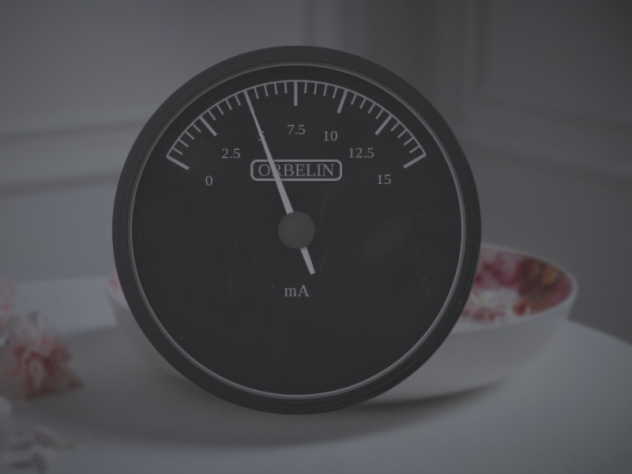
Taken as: 5 mA
